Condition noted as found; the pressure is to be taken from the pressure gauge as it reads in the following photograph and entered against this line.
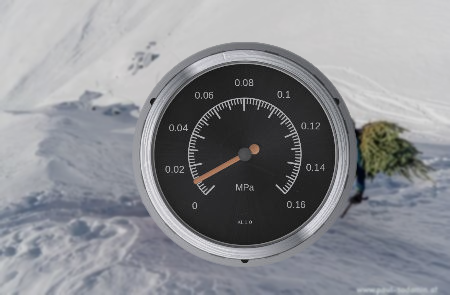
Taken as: 0.01 MPa
